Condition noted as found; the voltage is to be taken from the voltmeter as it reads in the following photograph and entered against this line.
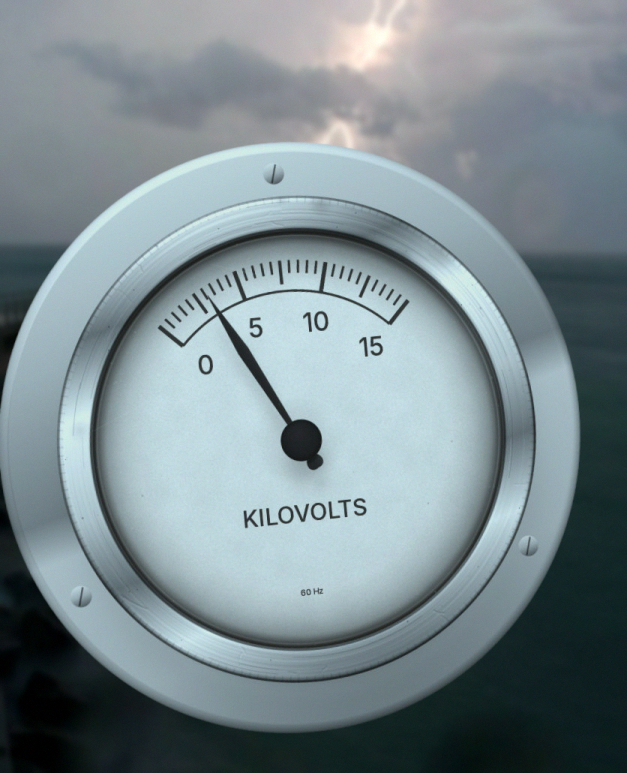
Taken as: 3 kV
